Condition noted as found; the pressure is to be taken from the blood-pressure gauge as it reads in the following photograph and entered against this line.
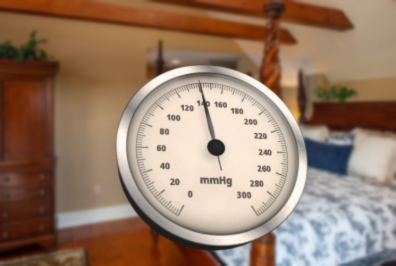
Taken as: 140 mmHg
